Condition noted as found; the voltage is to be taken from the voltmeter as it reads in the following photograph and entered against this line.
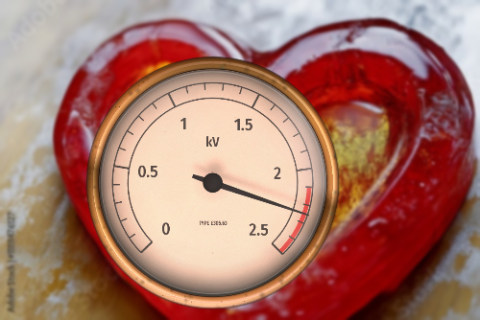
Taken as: 2.25 kV
